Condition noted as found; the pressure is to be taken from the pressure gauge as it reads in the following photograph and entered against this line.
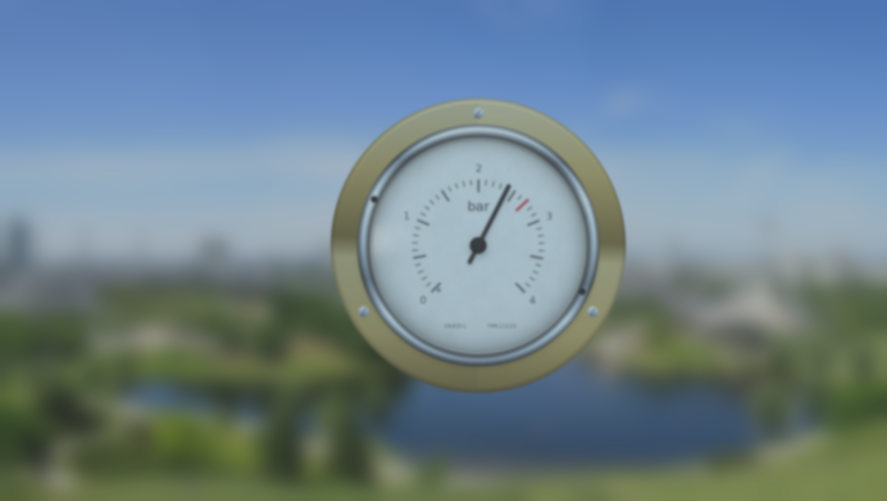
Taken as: 2.4 bar
